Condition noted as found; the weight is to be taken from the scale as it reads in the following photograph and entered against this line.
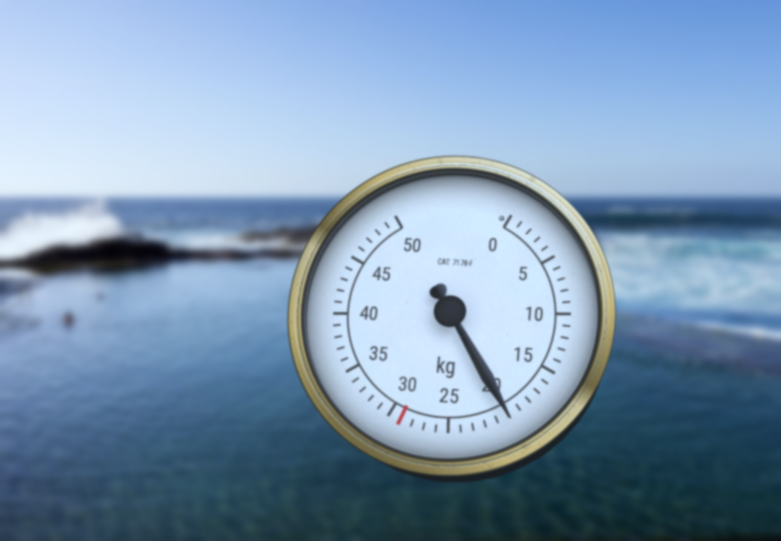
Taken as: 20 kg
